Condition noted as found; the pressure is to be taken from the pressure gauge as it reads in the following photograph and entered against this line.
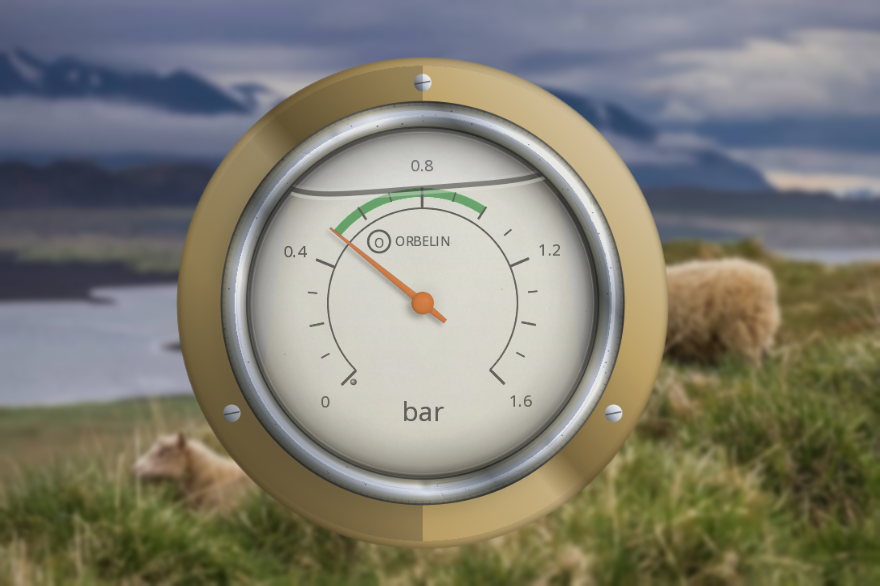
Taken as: 0.5 bar
